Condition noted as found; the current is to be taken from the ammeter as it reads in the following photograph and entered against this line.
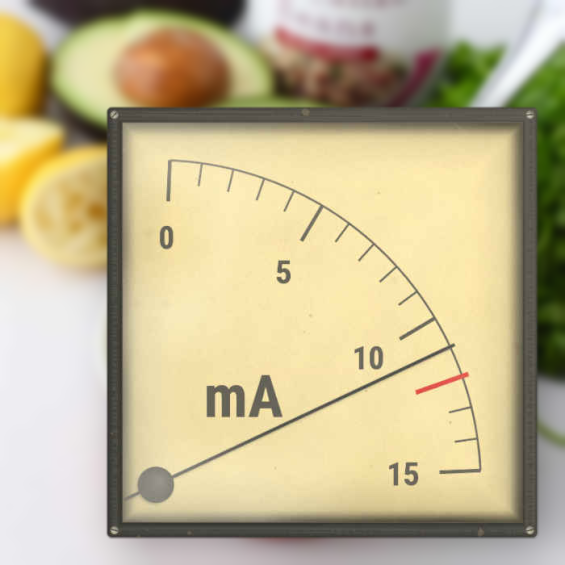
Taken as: 11 mA
